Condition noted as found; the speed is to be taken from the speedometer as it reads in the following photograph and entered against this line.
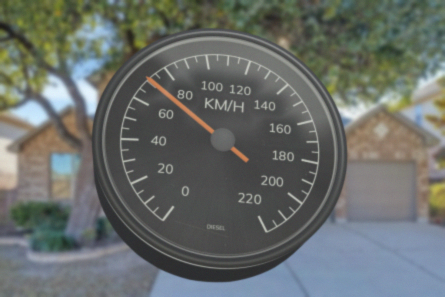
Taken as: 70 km/h
